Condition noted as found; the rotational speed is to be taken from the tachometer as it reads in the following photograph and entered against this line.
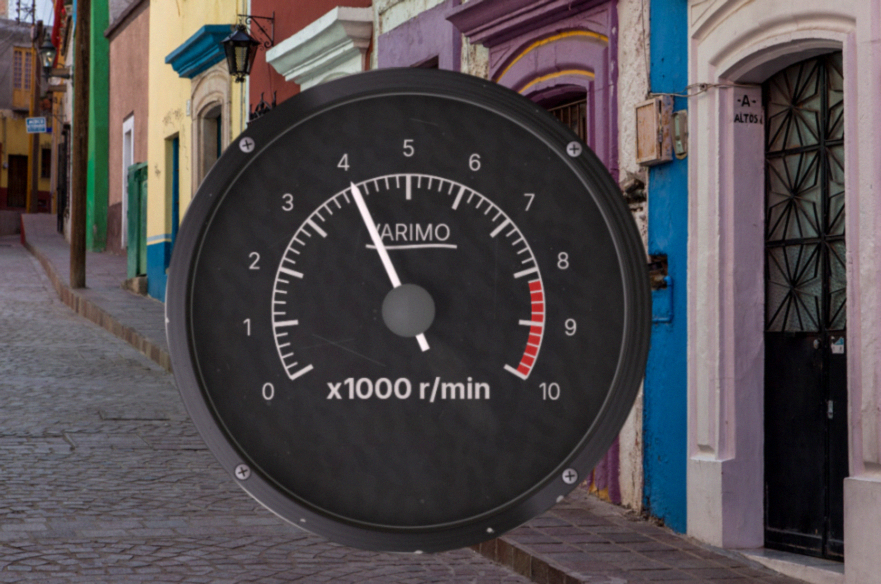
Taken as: 4000 rpm
